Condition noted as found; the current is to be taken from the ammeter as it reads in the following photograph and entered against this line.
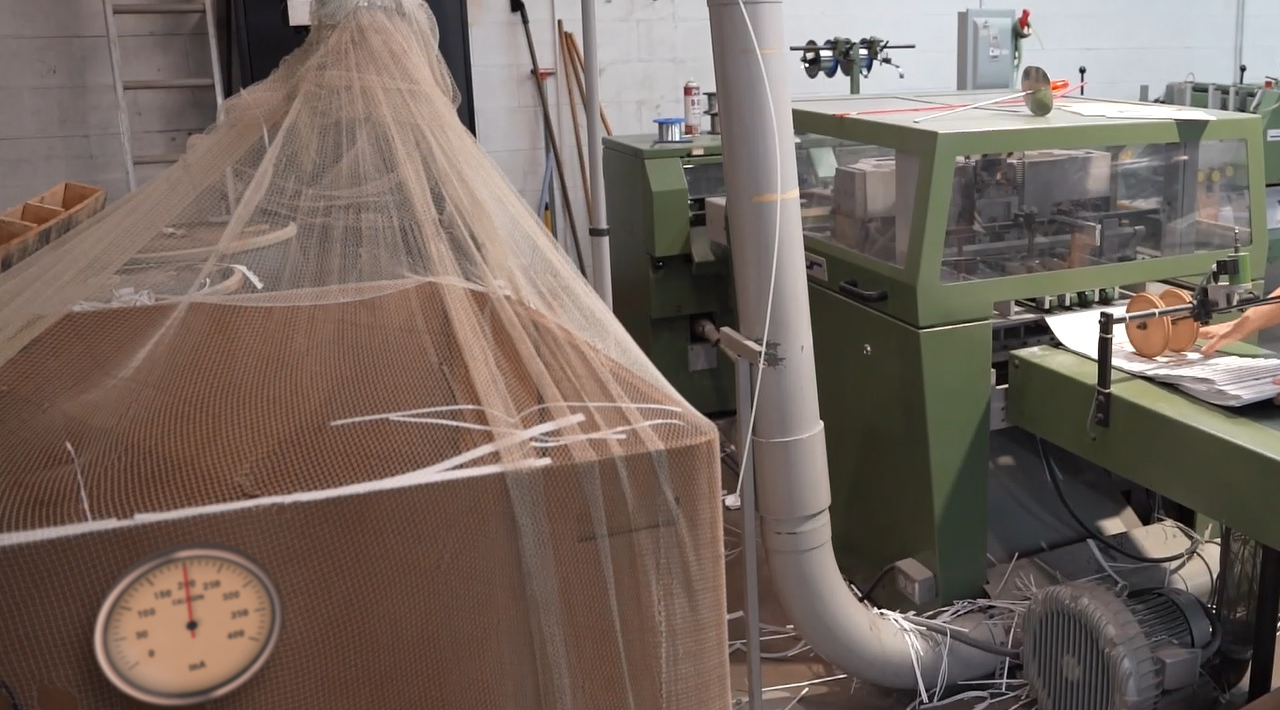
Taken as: 200 mA
